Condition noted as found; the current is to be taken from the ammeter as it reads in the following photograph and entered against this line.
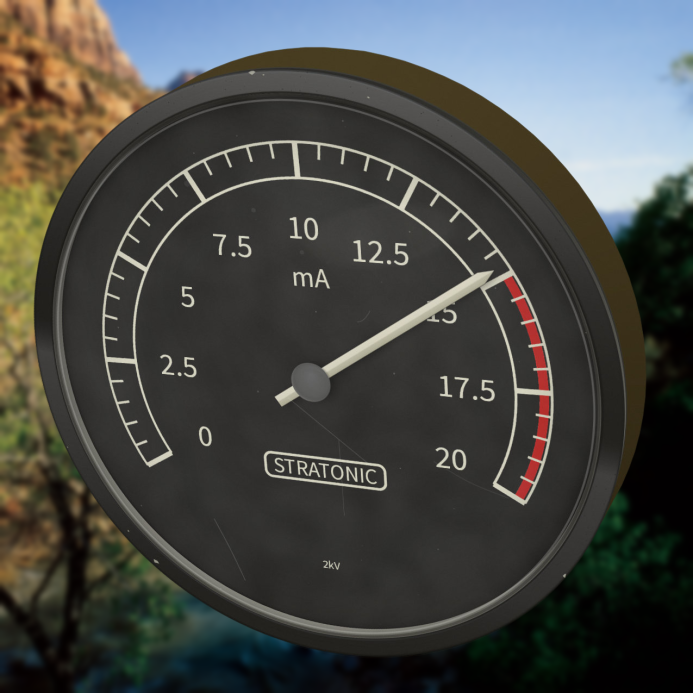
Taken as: 14.75 mA
